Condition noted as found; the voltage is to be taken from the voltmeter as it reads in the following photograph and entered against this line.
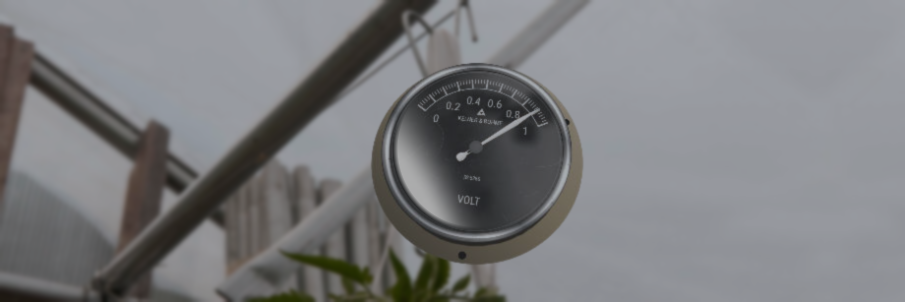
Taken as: 0.9 V
